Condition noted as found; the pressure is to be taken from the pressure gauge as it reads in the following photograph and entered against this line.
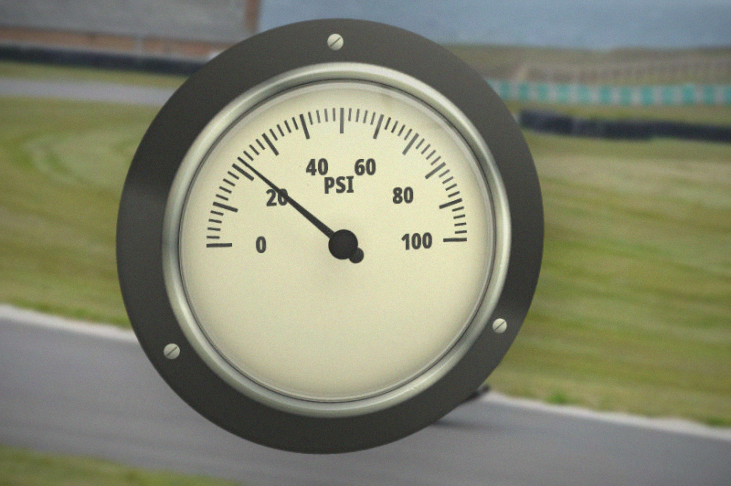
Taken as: 22 psi
